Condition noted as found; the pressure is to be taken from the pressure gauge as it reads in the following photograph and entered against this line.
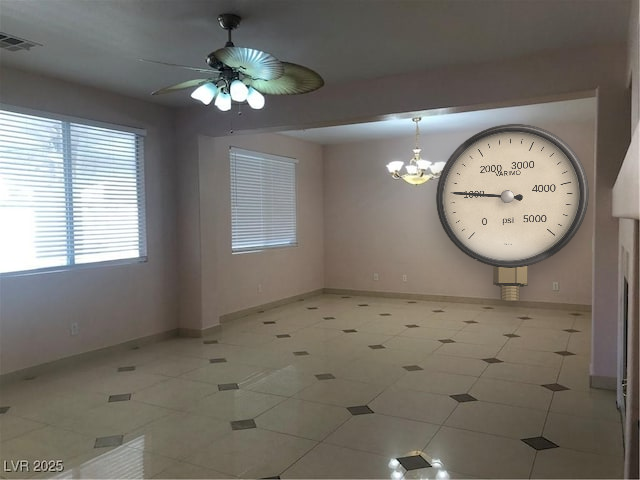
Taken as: 1000 psi
